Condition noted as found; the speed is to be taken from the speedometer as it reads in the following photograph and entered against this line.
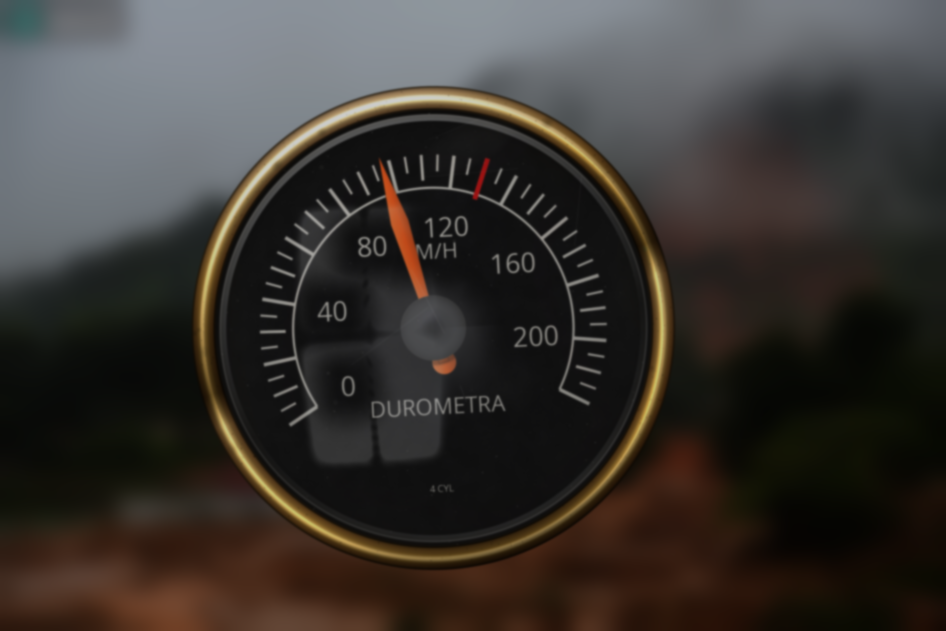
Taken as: 97.5 km/h
